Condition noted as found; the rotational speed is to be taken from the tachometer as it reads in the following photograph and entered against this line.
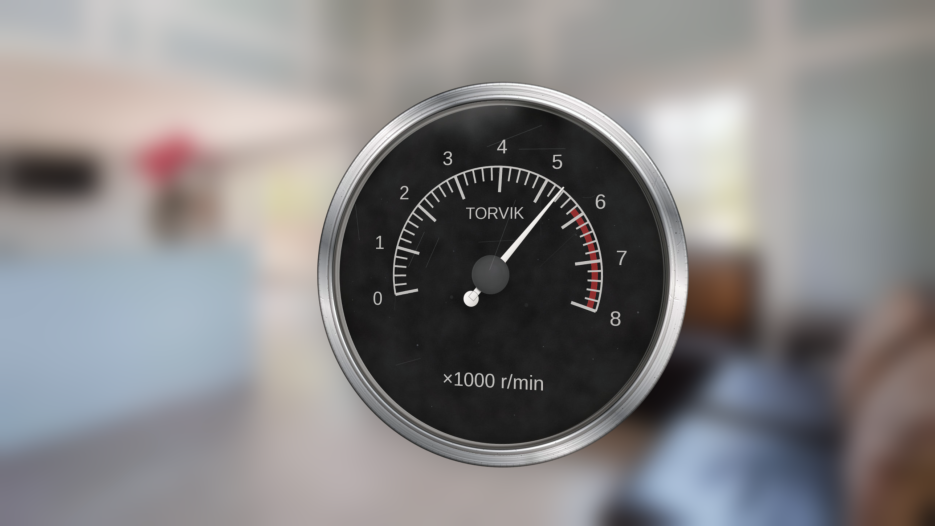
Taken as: 5400 rpm
